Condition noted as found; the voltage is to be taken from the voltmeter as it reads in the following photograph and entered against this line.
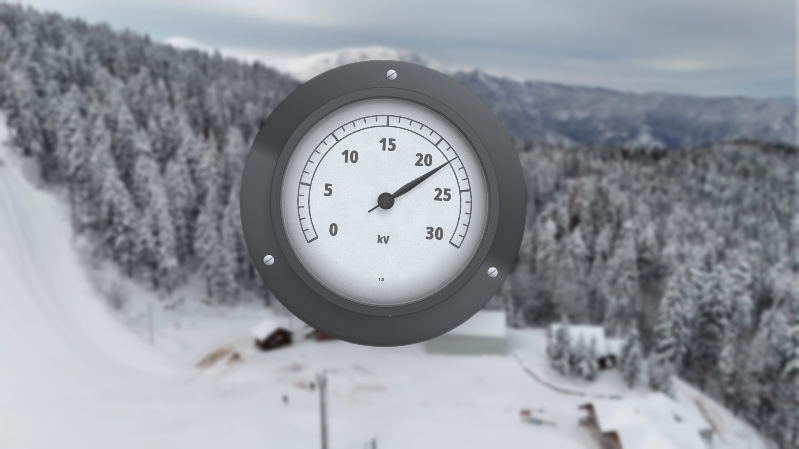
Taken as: 22 kV
